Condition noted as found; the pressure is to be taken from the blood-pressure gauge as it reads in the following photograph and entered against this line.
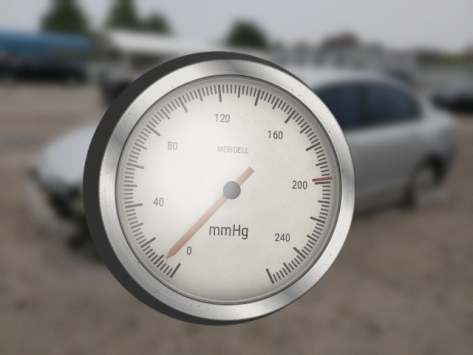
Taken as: 8 mmHg
